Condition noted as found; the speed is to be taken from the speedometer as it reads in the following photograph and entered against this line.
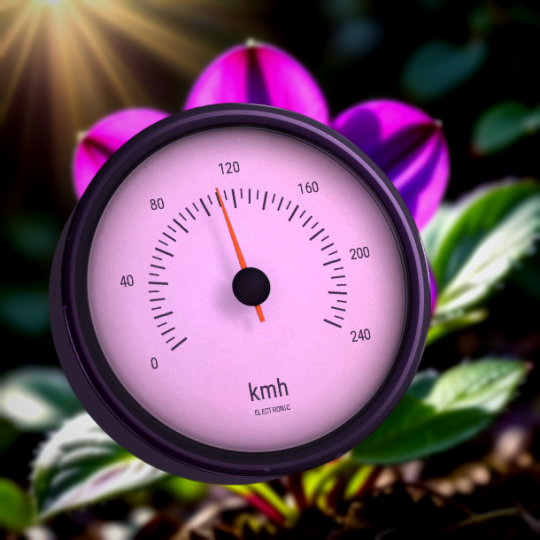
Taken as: 110 km/h
